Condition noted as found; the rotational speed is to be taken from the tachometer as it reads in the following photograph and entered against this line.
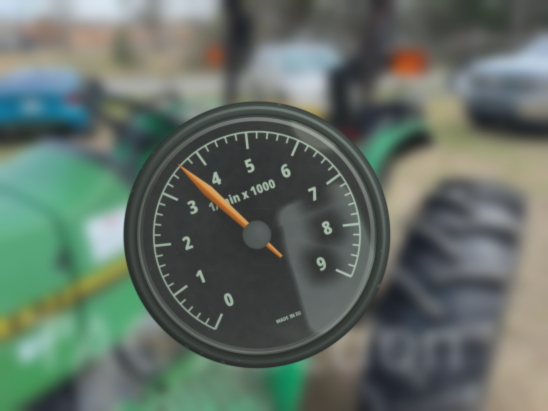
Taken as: 3600 rpm
